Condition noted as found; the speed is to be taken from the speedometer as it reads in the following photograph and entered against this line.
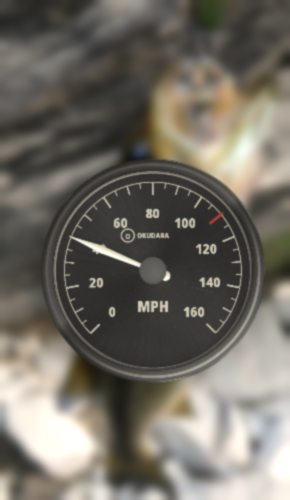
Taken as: 40 mph
